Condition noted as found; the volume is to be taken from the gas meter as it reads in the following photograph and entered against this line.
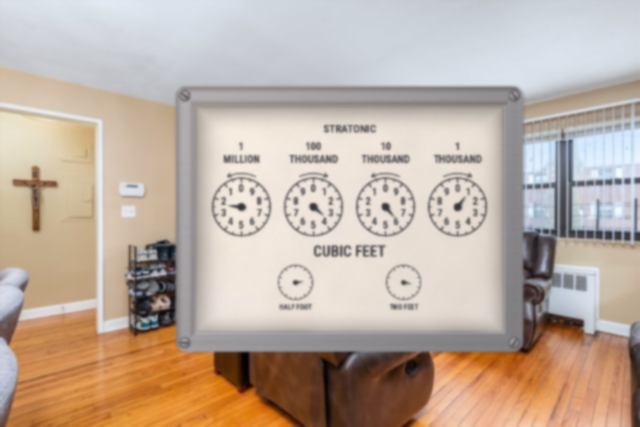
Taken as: 236100 ft³
